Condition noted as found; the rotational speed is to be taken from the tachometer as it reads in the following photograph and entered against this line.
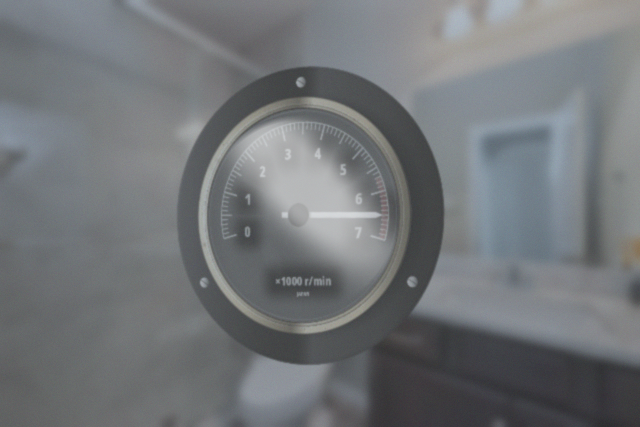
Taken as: 6500 rpm
